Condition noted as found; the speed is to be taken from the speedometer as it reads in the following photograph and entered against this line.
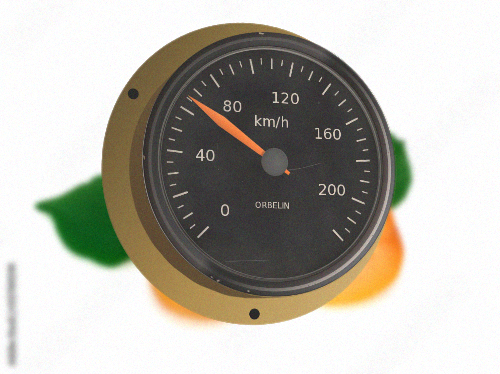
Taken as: 65 km/h
